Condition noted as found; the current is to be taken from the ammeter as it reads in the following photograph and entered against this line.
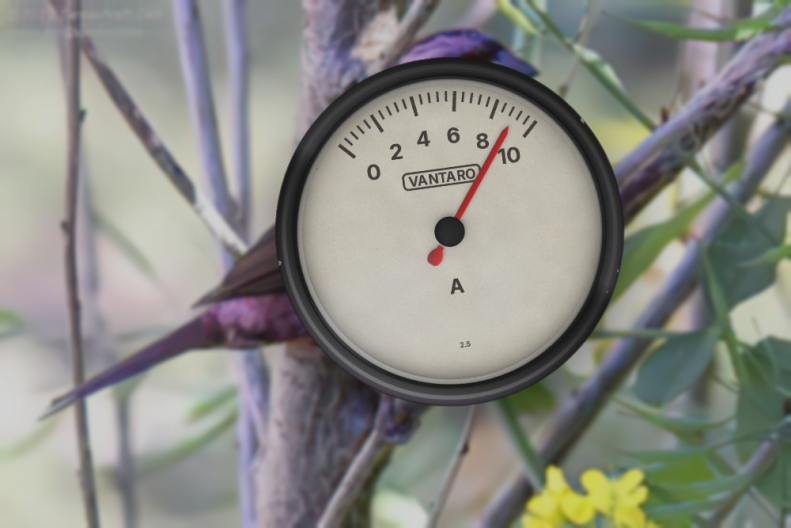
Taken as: 9 A
